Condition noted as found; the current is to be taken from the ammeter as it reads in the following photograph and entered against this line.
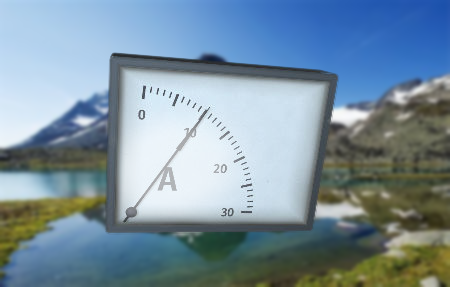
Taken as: 10 A
